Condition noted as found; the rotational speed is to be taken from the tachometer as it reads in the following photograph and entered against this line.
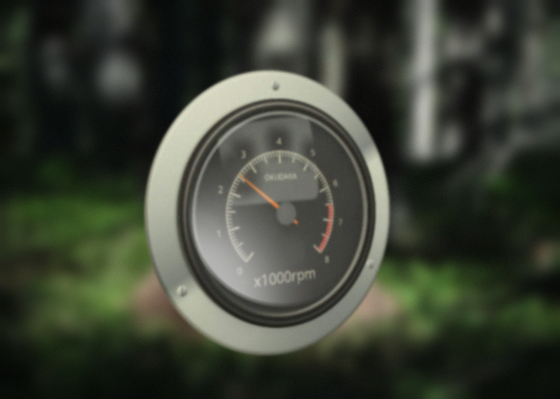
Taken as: 2500 rpm
